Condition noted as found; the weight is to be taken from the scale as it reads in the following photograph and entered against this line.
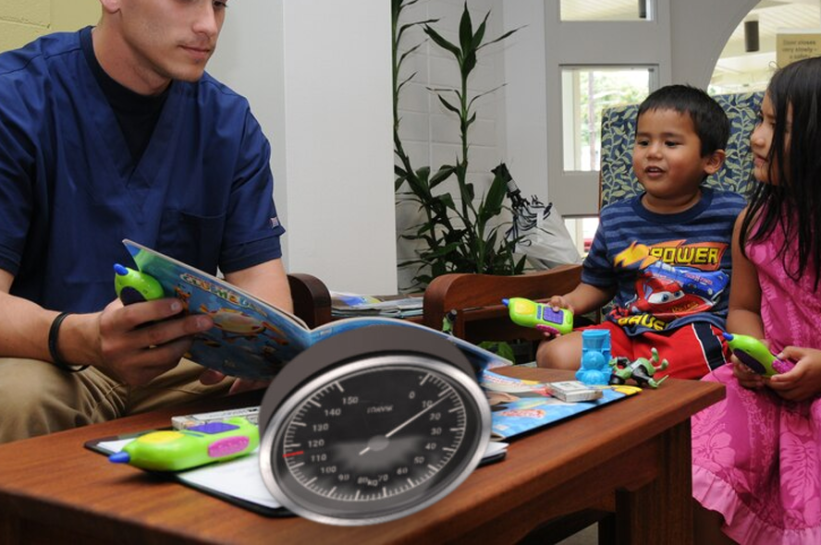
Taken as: 10 kg
